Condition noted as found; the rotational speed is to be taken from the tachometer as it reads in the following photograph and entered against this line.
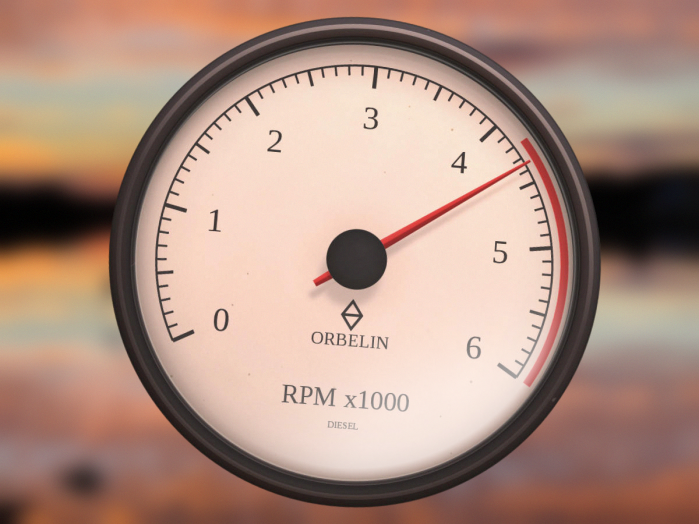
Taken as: 4350 rpm
